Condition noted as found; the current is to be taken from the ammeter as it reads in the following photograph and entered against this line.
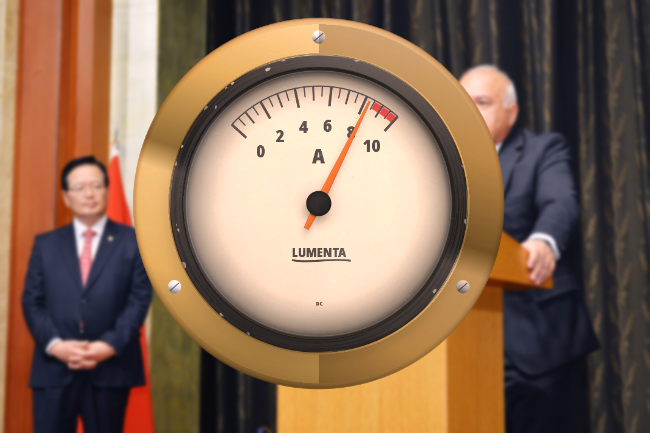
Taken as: 8.25 A
